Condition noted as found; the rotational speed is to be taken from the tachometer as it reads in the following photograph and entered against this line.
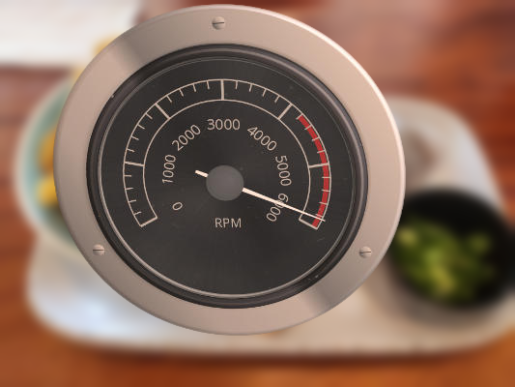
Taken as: 5800 rpm
